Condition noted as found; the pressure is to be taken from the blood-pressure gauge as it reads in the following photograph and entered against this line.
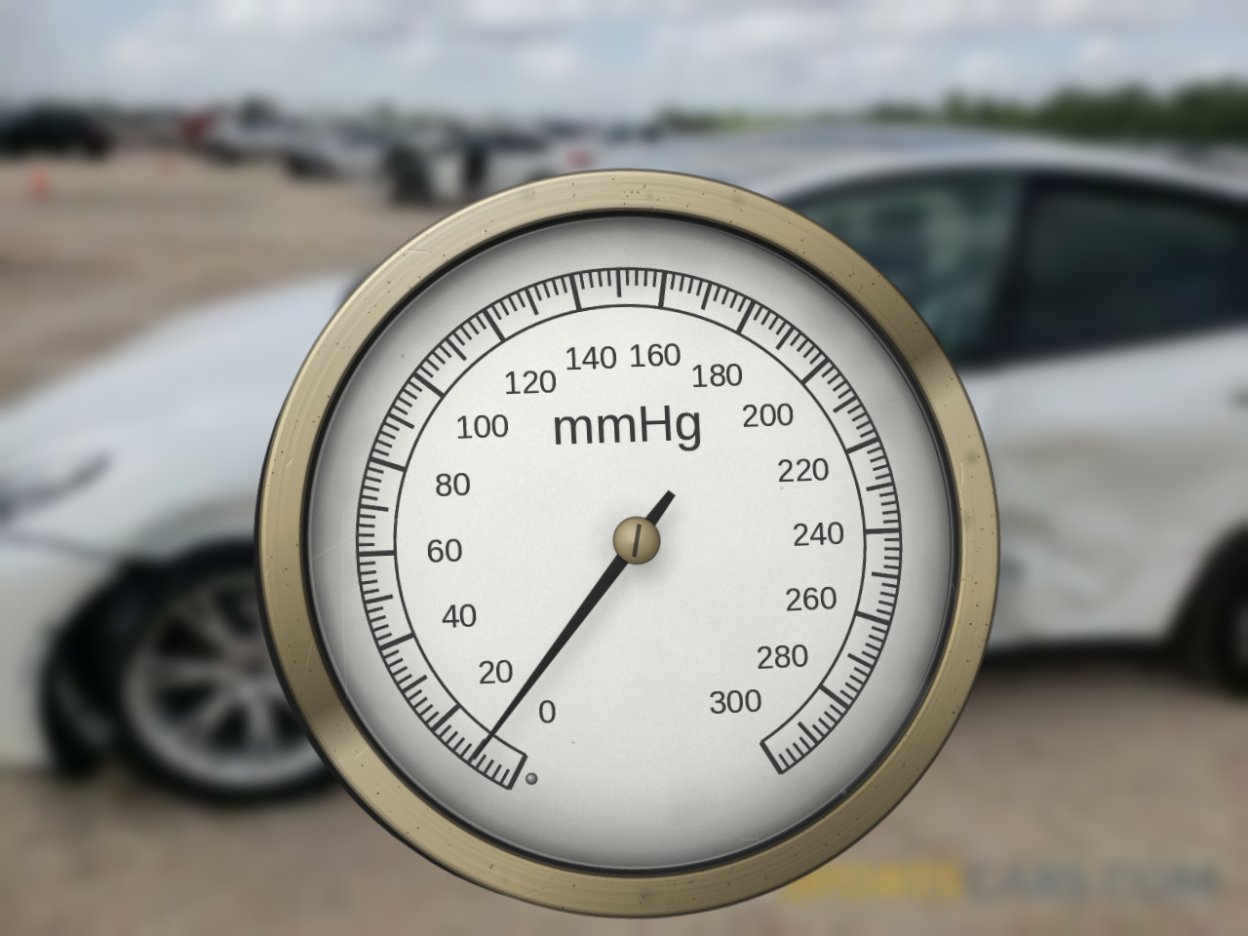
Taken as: 10 mmHg
